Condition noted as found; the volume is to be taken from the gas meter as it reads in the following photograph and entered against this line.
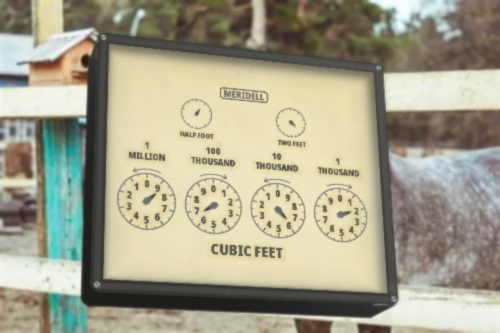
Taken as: 866200 ft³
